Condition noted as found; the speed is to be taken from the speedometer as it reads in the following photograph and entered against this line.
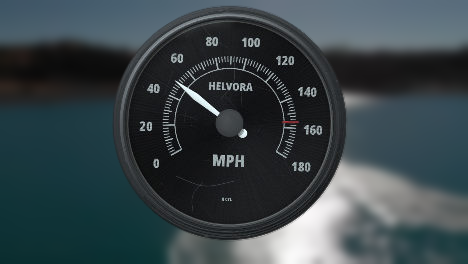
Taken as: 50 mph
